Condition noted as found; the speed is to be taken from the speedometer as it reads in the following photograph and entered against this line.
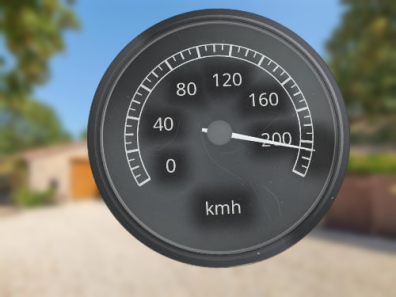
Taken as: 205 km/h
